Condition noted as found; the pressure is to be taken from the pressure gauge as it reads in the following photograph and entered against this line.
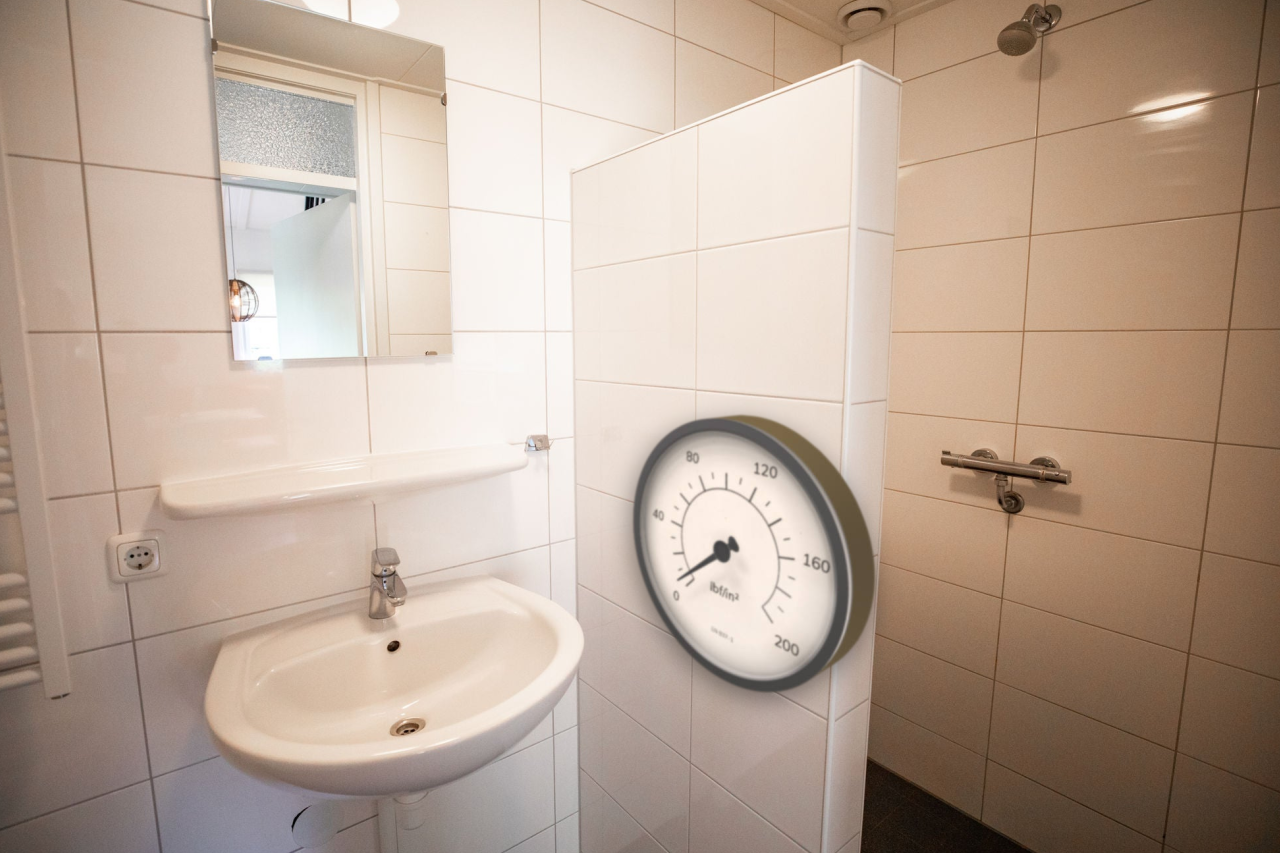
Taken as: 5 psi
